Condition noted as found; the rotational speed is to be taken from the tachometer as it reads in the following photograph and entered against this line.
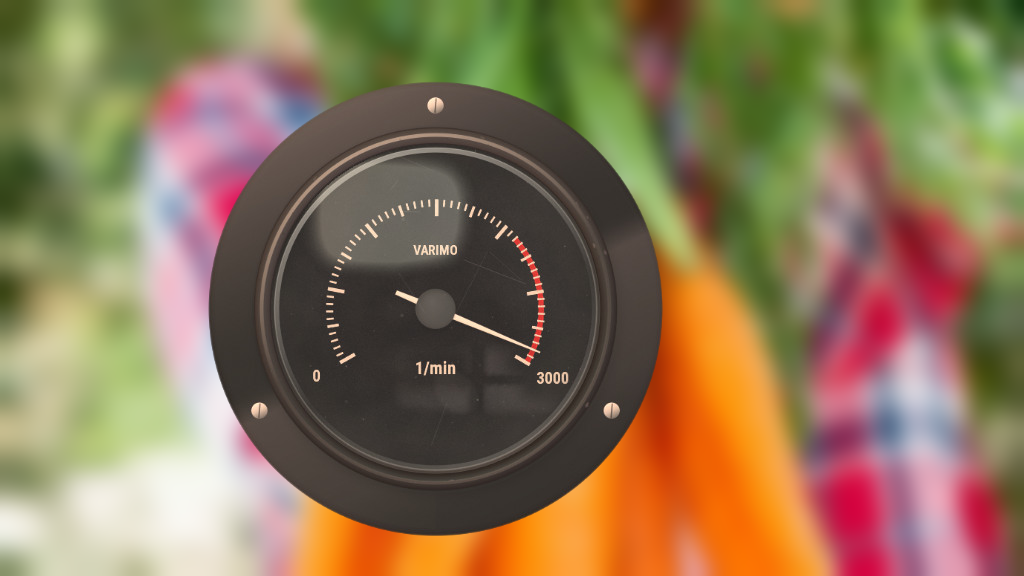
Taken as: 2900 rpm
